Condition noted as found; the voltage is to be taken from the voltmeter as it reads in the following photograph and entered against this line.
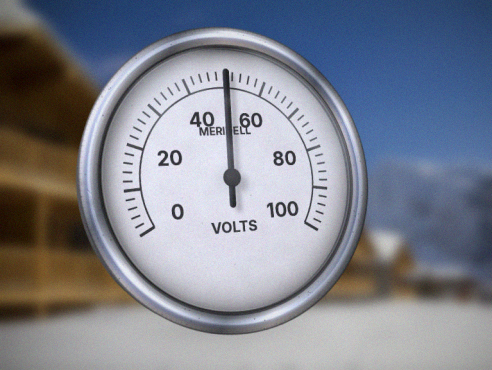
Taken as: 50 V
